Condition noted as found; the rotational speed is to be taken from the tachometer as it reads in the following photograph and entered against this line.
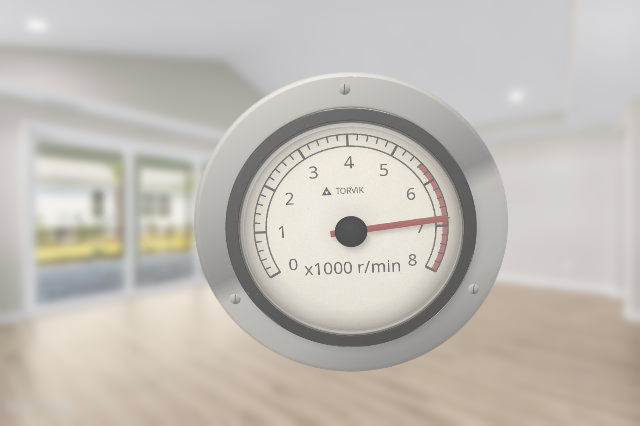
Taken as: 6800 rpm
